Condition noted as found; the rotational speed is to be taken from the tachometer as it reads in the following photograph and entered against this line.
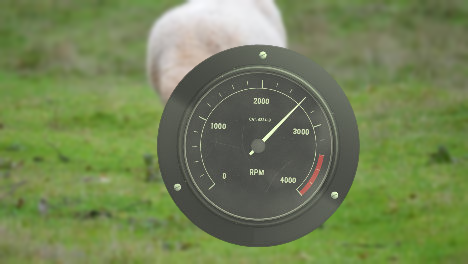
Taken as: 2600 rpm
